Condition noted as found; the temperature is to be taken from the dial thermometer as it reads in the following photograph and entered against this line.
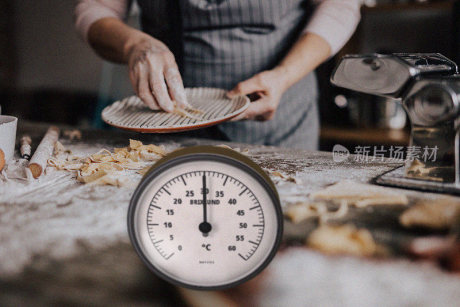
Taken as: 30 °C
